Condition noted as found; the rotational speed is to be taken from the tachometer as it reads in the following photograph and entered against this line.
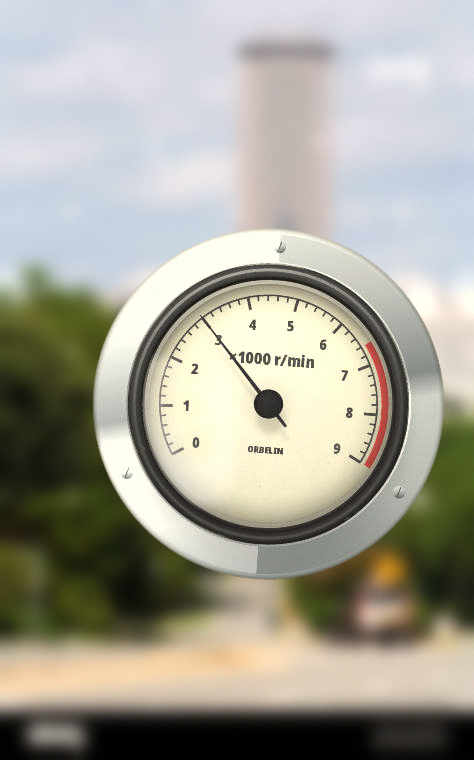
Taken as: 3000 rpm
